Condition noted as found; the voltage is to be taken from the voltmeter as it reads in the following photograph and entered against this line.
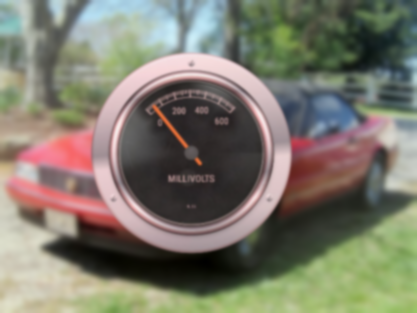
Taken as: 50 mV
